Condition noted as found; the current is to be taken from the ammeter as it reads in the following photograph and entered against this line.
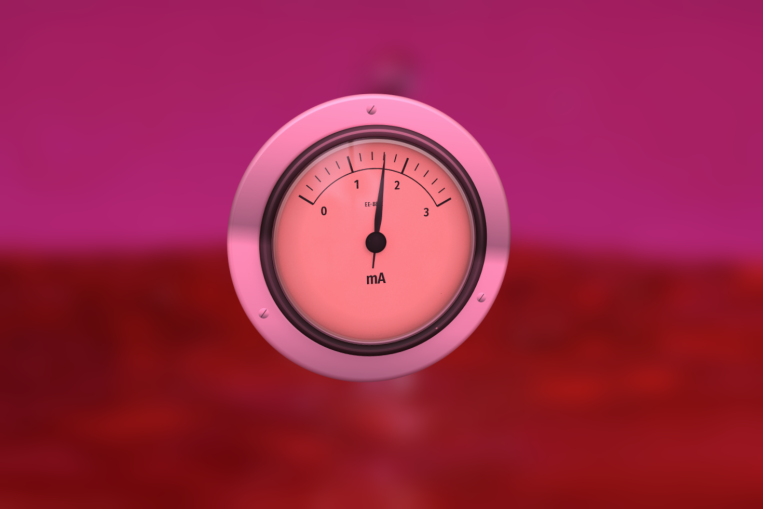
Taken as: 1.6 mA
